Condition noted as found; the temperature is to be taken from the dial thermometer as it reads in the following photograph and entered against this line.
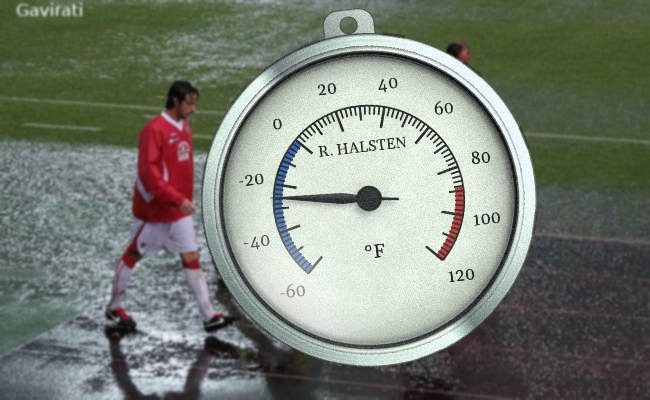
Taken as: -26 °F
